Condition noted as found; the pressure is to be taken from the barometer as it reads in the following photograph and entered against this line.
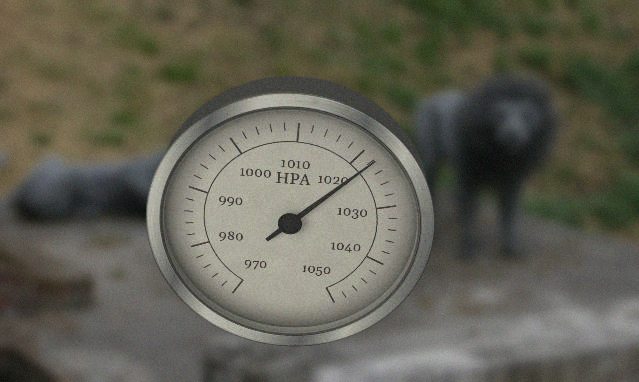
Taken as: 1022 hPa
